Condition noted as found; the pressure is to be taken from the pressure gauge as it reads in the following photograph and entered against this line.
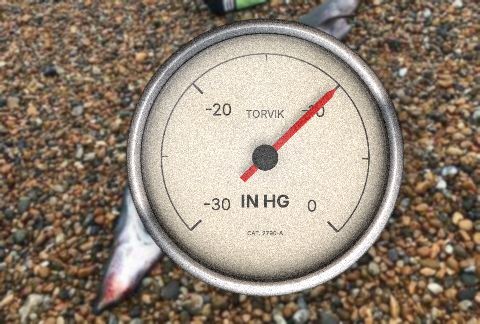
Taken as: -10 inHg
